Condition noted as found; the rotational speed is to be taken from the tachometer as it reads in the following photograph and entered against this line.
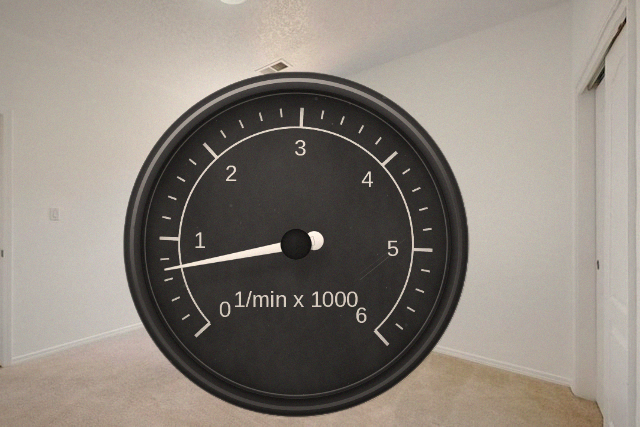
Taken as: 700 rpm
